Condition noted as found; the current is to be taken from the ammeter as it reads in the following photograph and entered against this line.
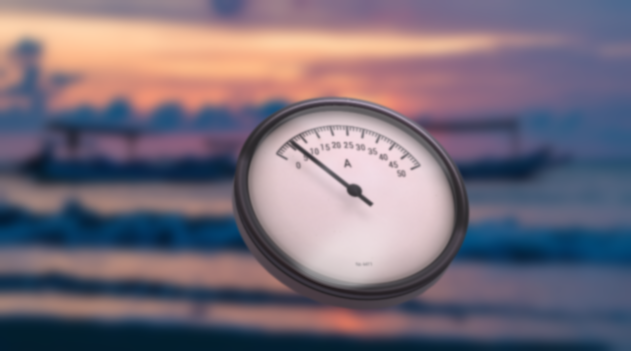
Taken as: 5 A
